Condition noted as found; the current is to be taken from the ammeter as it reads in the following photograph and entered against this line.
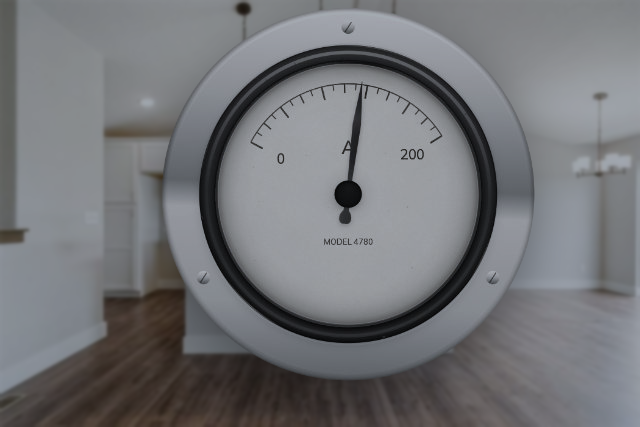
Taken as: 115 A
